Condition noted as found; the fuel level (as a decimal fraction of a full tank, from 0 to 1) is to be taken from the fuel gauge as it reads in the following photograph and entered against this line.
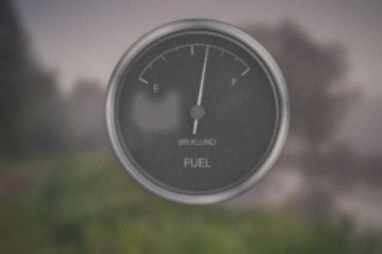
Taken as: 0.625
